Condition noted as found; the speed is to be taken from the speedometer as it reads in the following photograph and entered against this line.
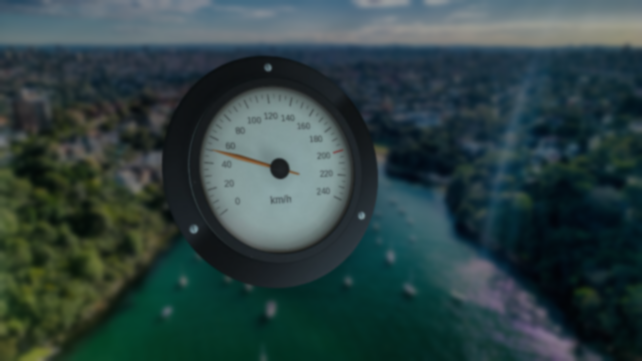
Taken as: 50 km/h
